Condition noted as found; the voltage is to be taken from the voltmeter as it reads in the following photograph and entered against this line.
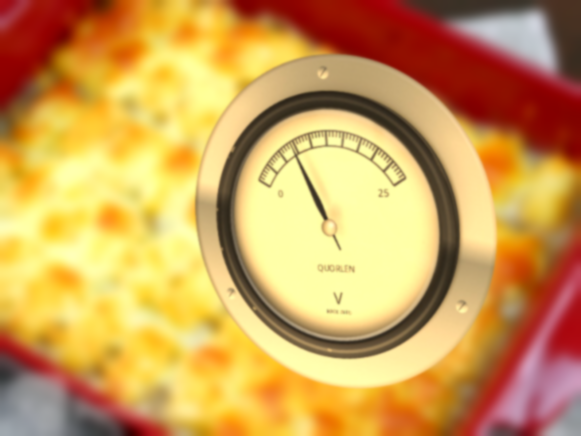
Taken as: 7.5 V
